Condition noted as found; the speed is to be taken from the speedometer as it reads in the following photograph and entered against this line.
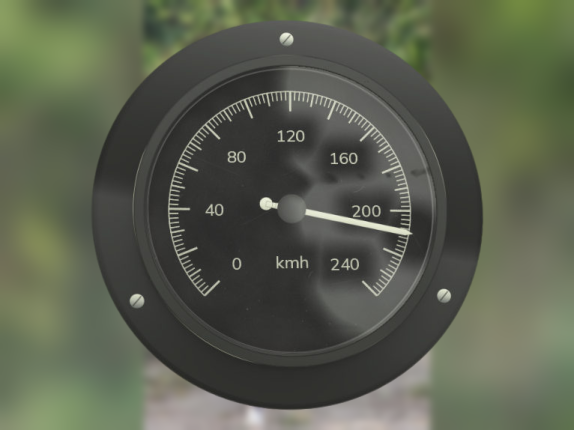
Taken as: 210 km/h
